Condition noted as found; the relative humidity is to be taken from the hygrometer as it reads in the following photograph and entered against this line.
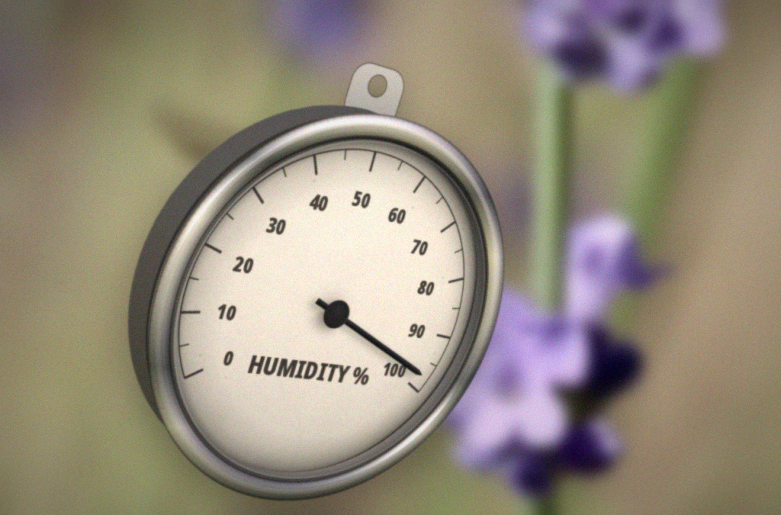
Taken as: 97.5 %
